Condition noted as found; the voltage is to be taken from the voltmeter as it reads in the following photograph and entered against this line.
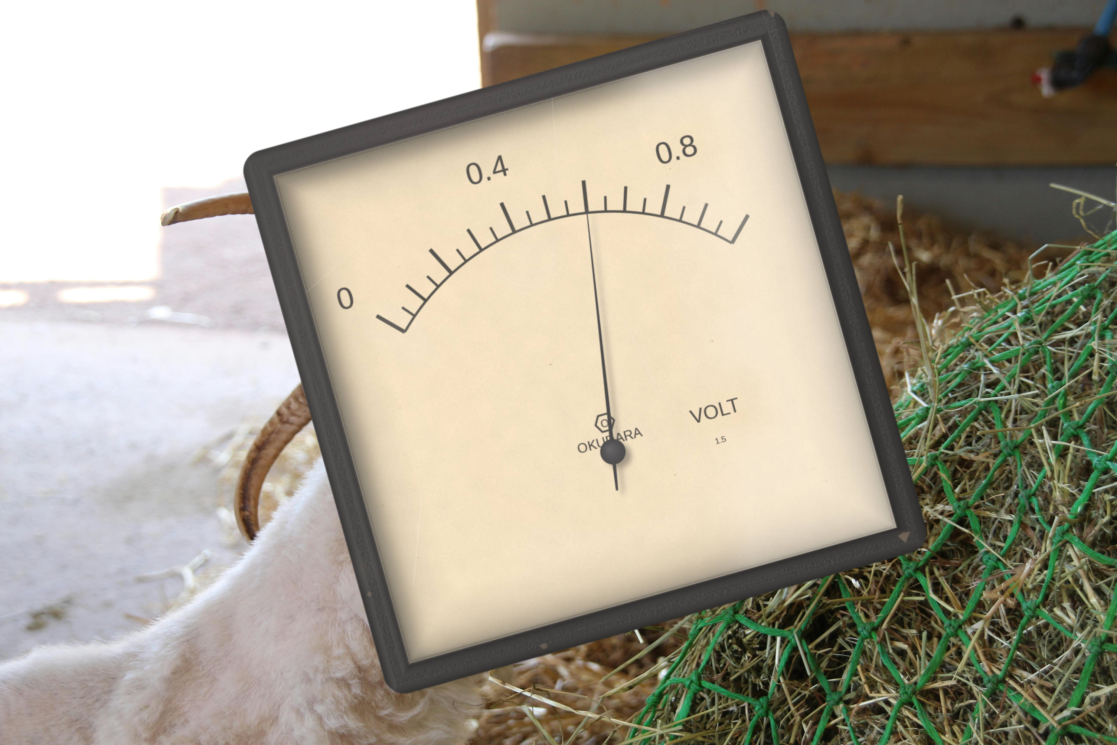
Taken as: 0.6 V
